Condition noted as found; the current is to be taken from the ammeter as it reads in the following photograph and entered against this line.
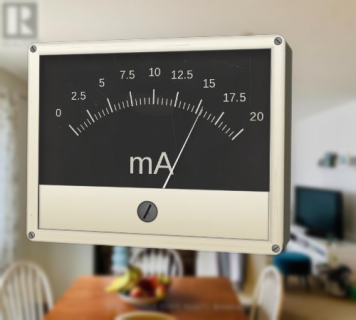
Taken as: 15.5 mA
